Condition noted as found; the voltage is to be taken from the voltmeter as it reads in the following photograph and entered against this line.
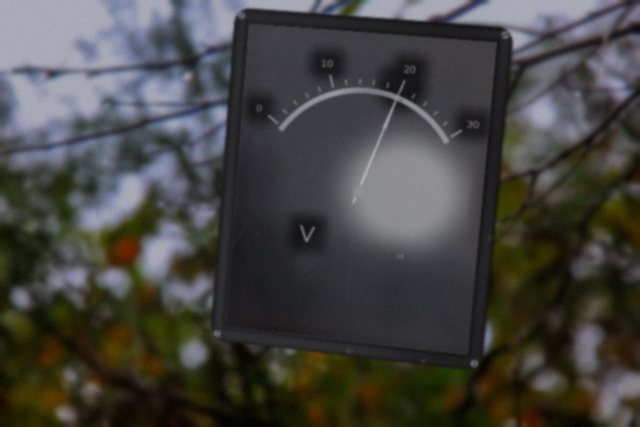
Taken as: 20 V
